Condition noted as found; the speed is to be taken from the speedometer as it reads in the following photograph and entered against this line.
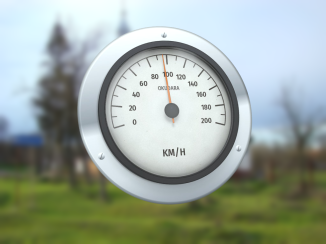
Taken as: 95 km/h
